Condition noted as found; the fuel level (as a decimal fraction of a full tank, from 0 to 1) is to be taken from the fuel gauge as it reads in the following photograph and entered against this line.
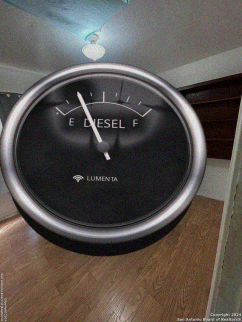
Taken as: 0.25
